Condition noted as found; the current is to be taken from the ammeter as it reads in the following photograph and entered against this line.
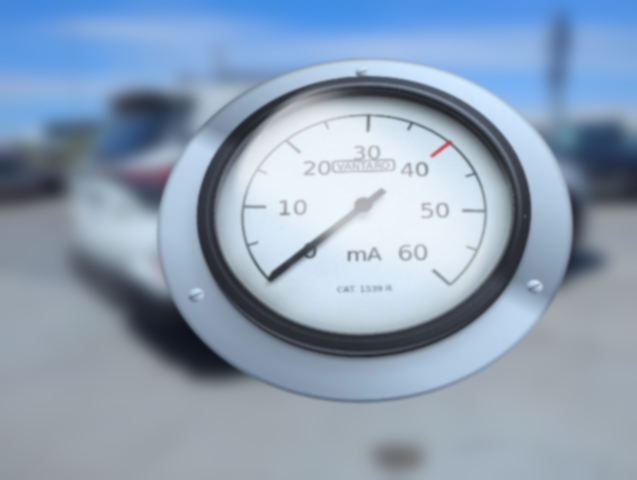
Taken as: 0 mA
